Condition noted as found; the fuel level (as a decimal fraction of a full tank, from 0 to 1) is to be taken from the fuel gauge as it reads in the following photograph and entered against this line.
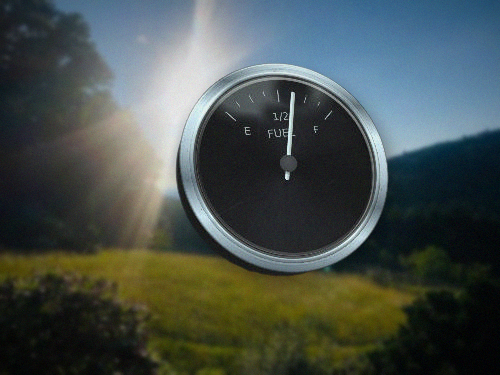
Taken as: 0.625
